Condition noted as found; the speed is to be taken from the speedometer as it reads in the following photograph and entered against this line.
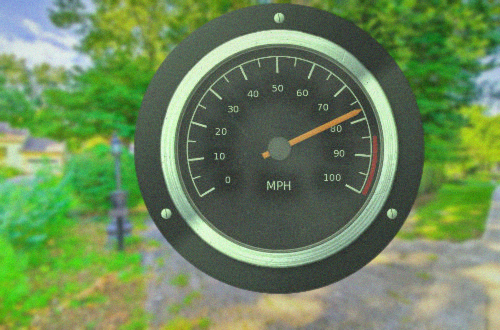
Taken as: 77.5 mph
